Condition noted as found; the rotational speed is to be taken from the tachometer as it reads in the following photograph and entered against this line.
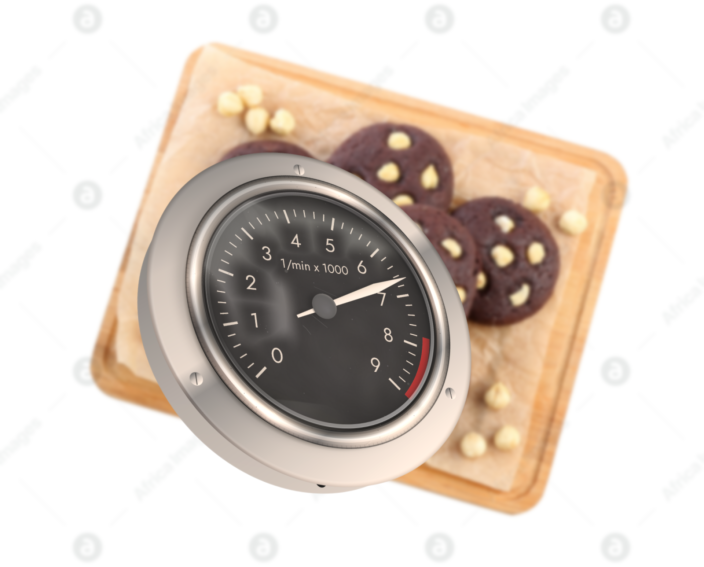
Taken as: 6700 rpm
